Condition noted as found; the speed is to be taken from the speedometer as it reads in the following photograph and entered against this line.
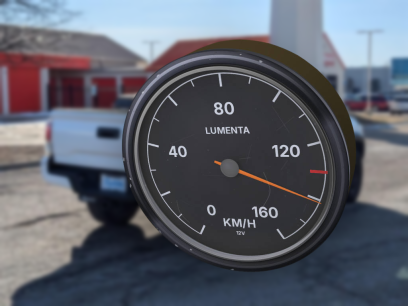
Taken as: 140 km/h
